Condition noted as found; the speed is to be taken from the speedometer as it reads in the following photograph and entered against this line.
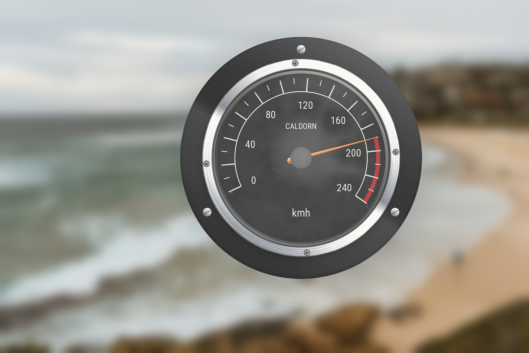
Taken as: 190 km/h
